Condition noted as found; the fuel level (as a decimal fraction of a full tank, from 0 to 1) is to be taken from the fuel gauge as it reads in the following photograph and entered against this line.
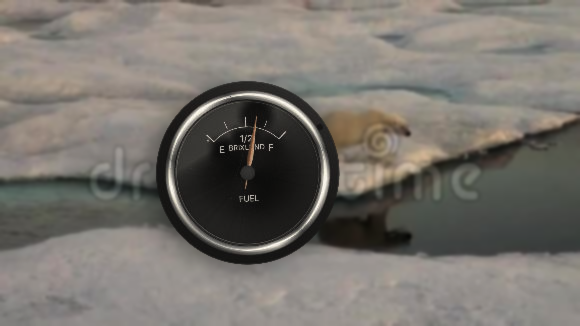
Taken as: 0.625
